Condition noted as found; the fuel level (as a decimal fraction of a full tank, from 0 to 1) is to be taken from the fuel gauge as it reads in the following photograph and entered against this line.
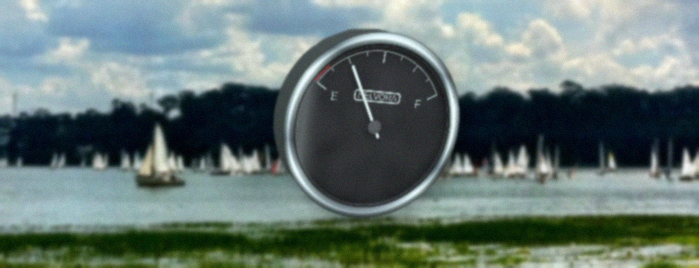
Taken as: 0.25
